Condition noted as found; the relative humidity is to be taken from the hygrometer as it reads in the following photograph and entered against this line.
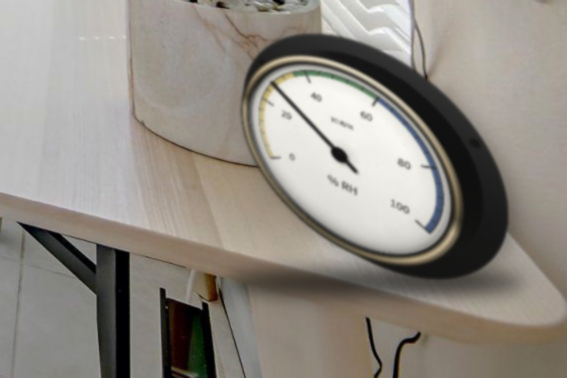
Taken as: 28 %
